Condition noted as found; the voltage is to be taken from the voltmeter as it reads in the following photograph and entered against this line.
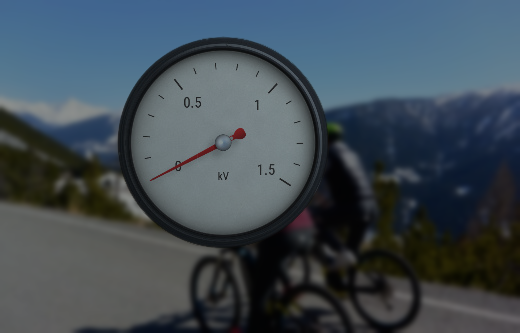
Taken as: 0 kV
